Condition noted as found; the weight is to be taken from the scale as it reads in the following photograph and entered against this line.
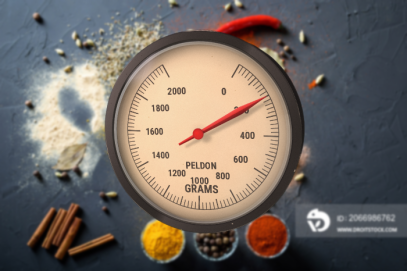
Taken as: 200 g
